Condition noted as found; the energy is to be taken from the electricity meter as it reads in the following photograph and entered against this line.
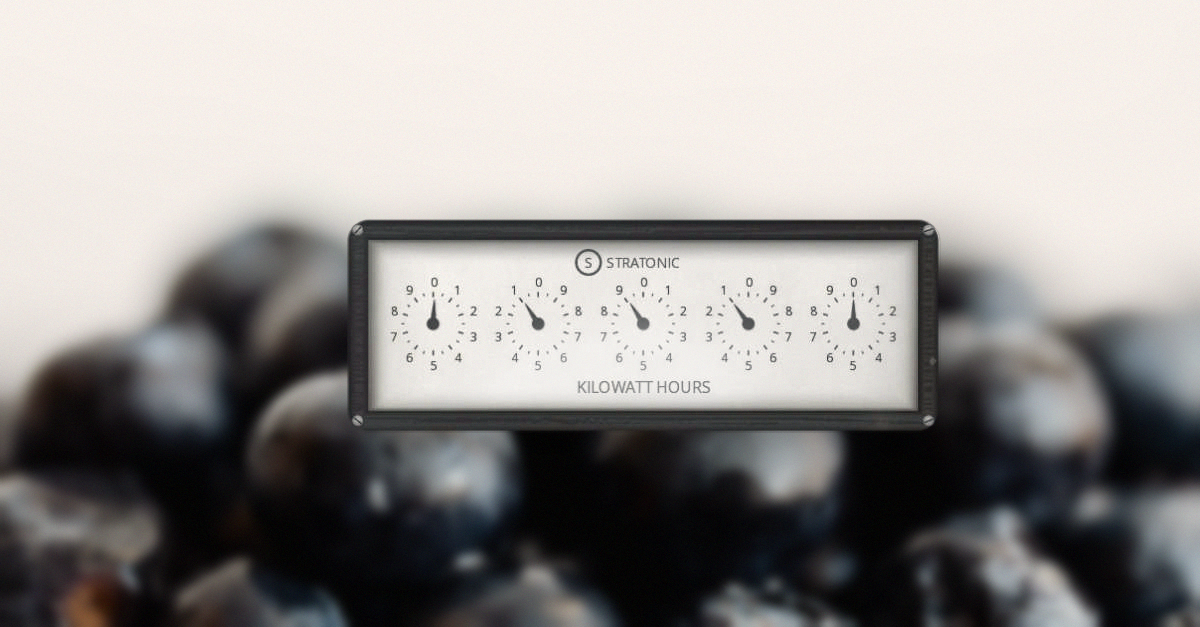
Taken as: 910 kWh
